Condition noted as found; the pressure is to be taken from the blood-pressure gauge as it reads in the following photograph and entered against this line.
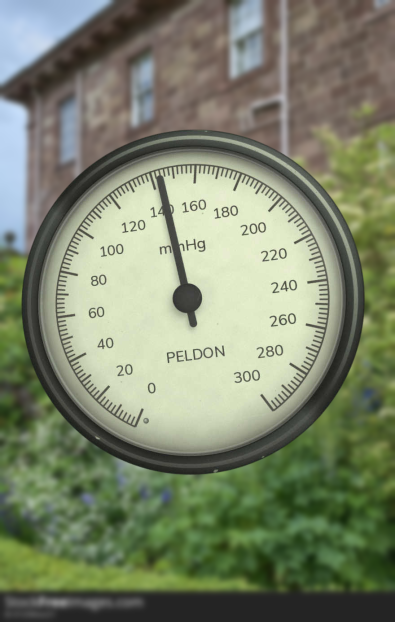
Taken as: 144 mmHg
